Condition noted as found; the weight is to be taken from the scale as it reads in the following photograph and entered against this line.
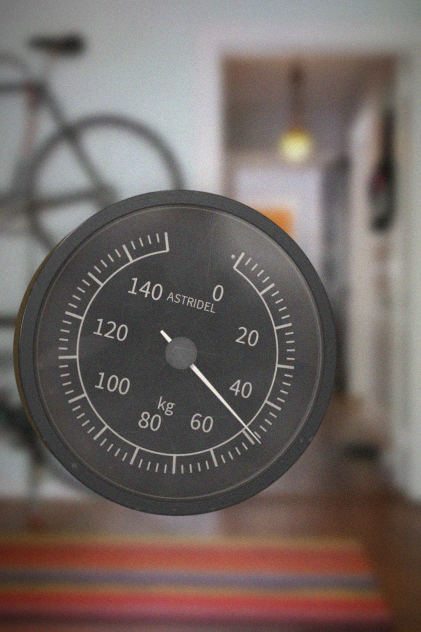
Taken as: 49 kg
